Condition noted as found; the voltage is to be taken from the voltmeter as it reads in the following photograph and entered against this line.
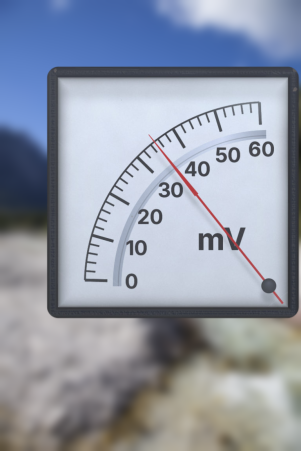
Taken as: 35 mV
